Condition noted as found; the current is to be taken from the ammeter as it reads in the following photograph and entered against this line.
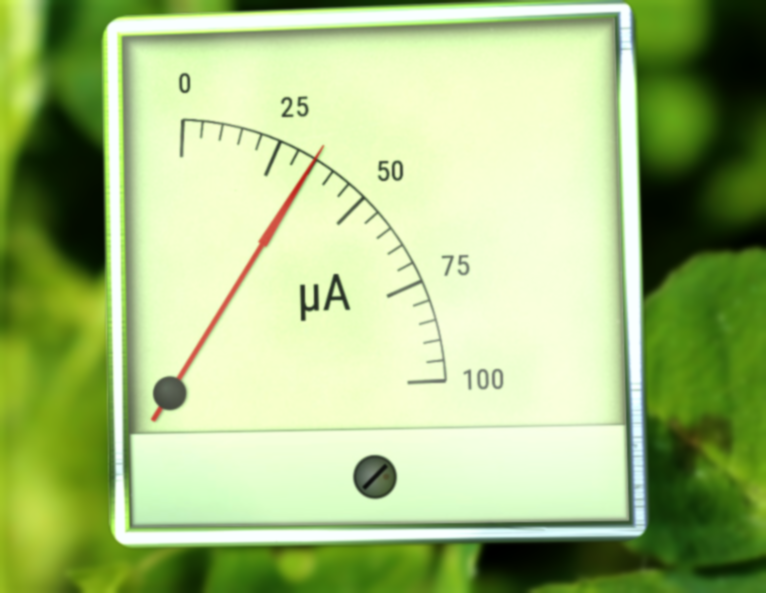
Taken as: 35 µA
